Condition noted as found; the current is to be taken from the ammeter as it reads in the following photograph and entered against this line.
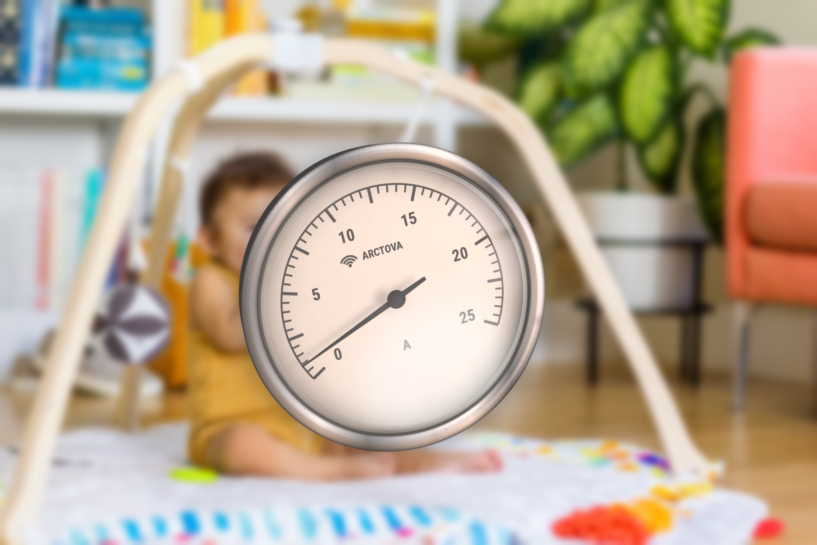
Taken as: 1 A
